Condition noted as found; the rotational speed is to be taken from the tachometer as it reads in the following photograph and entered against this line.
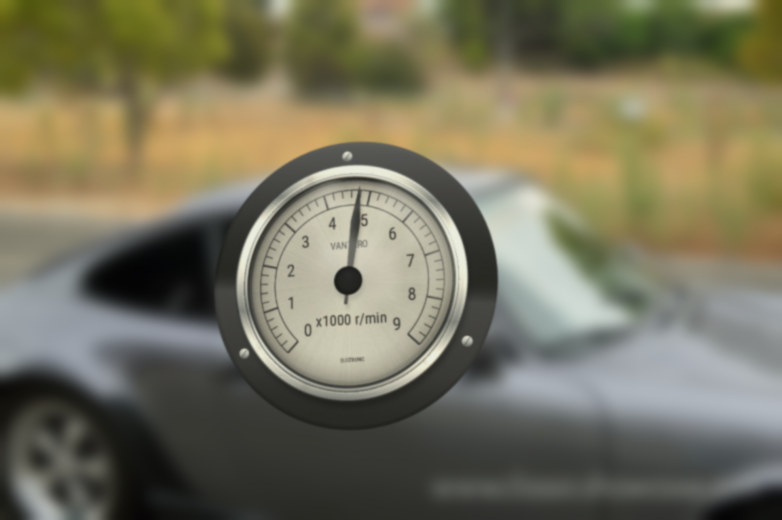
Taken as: 4800 rpm
